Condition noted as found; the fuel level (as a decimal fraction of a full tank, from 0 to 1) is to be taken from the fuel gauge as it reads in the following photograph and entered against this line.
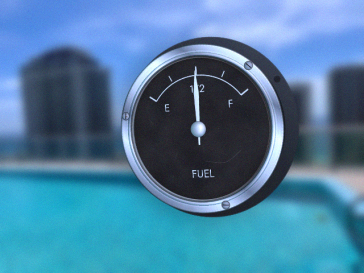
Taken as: 0.5
